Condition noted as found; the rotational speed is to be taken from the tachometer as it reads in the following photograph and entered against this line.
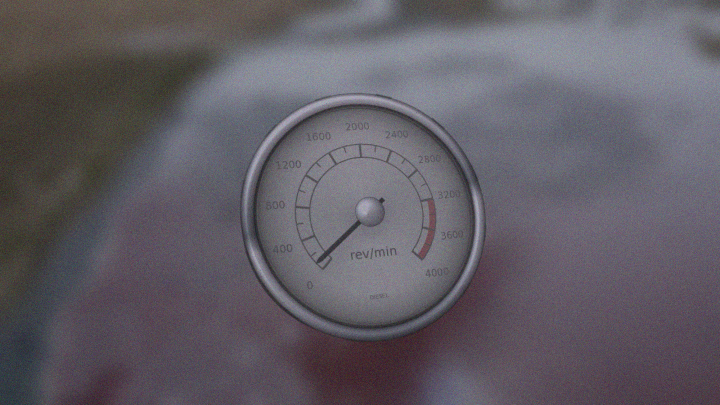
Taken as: 100 rpm
